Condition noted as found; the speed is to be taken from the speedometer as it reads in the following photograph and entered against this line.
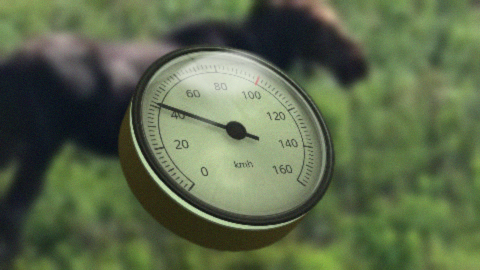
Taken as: 40 km/h
